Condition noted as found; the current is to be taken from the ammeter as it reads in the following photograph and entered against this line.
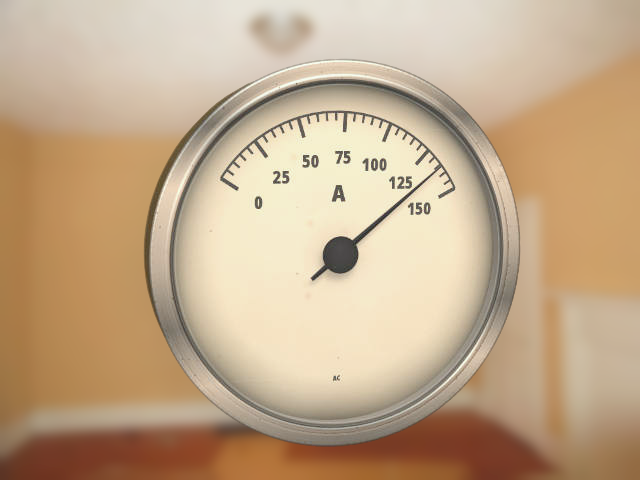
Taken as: 135 A
